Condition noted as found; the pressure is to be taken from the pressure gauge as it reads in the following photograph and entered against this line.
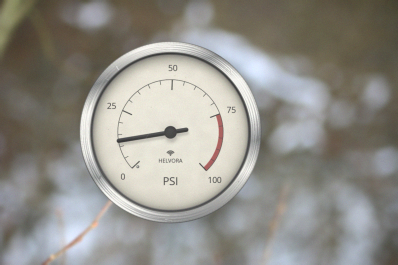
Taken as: 12.5 psi
